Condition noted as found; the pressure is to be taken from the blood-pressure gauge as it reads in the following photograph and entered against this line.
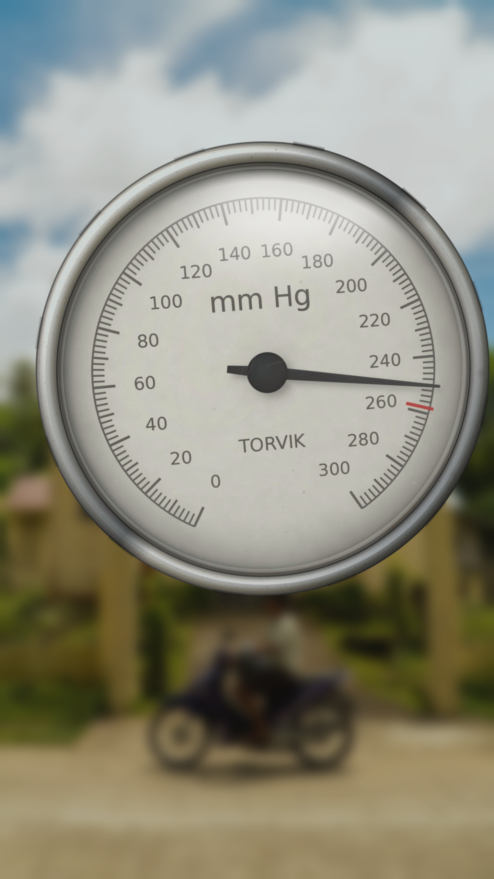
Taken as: 250 mmHg
